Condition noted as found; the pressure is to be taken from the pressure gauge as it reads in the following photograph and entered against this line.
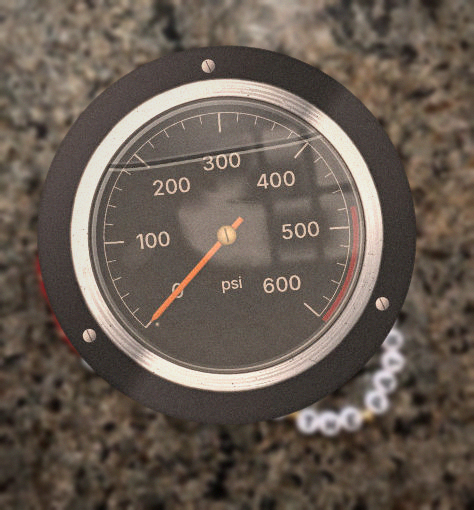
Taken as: 0 psi
